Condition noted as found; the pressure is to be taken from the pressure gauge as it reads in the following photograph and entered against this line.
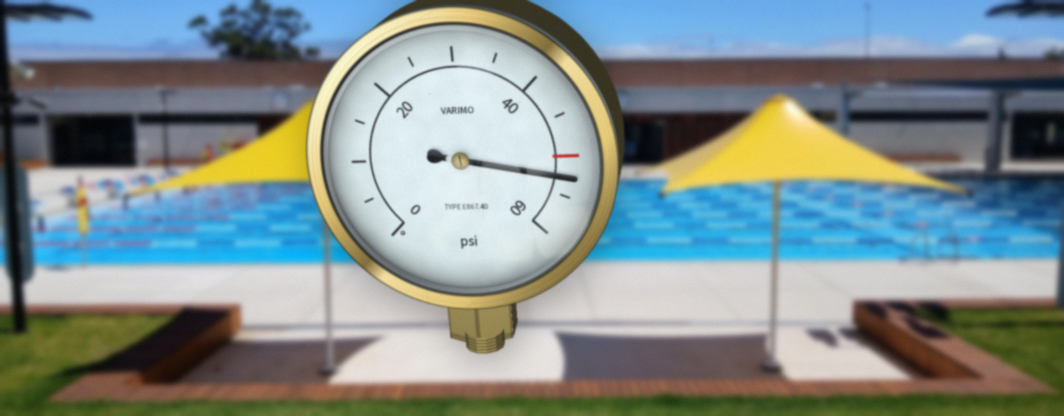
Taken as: 52.5 psi
